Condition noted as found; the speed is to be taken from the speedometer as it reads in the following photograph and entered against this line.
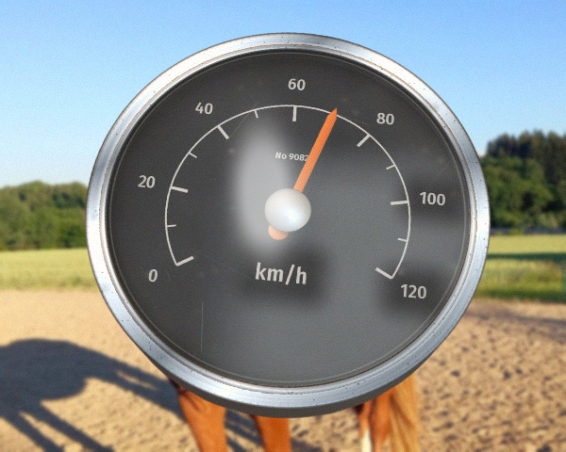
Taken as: 70 km/h
